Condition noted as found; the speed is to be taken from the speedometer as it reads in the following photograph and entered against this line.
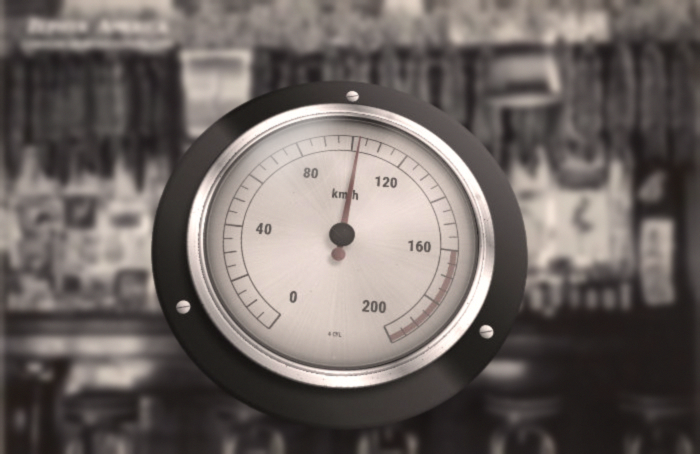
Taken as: 102.5 km/h
